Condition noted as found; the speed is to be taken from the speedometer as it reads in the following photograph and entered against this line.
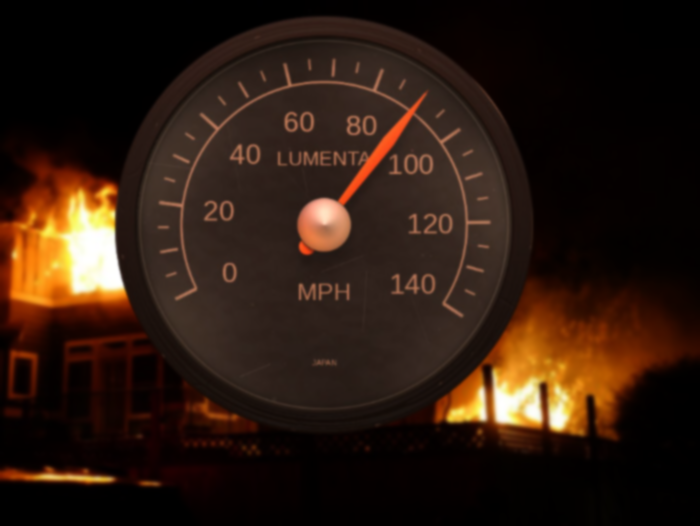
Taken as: 90 mph
